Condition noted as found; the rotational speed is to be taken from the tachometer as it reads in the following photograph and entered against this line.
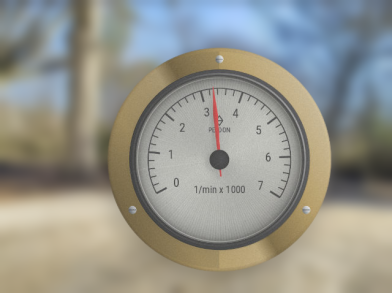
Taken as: 3300 rpm
